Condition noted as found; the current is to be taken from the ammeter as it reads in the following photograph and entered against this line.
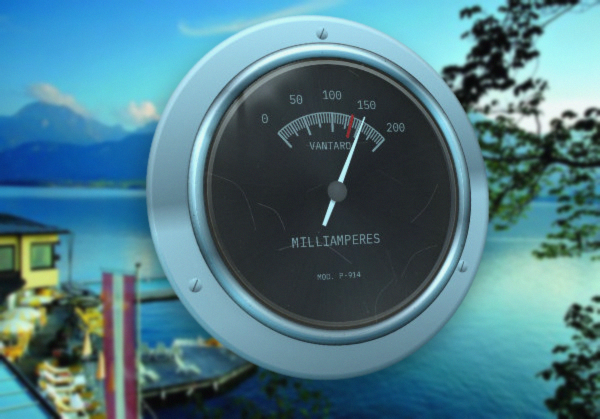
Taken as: 150 mA
